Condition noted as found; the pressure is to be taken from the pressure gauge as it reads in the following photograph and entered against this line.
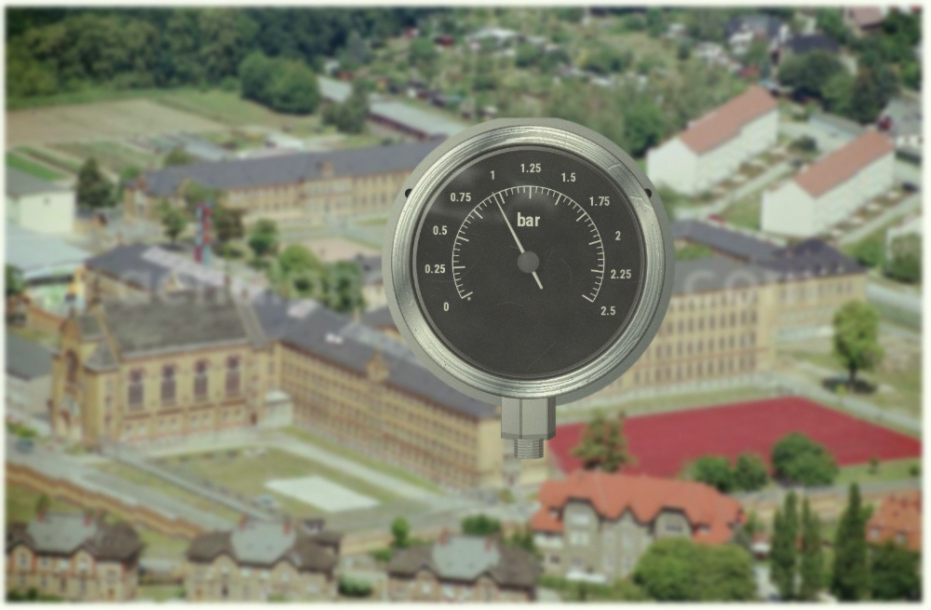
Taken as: 0.95 bar
